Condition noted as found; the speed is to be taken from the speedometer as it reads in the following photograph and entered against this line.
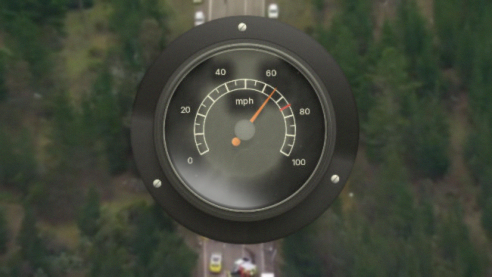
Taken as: 65 mph
